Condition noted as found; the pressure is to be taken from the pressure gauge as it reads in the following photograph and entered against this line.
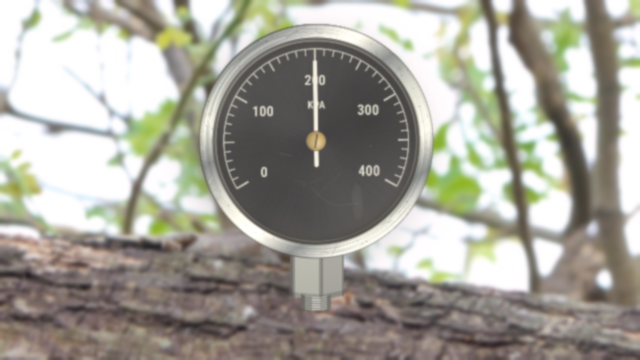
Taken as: 200 kPa
